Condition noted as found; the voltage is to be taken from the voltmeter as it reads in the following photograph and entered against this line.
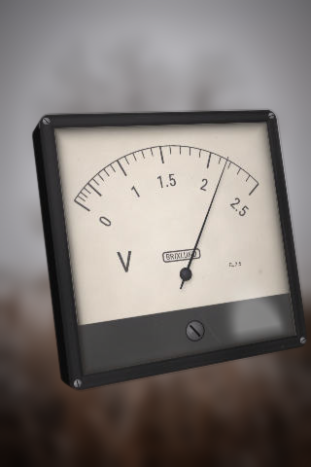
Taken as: 2.15 V
